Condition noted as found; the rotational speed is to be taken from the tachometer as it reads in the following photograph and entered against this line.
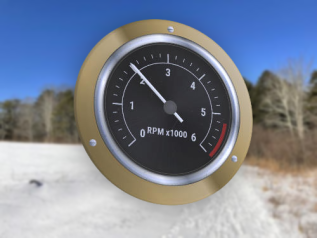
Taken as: 2000 rpm
